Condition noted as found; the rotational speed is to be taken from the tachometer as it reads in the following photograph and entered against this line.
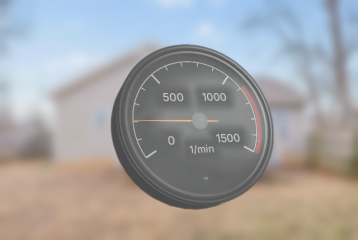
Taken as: 200 rpm
